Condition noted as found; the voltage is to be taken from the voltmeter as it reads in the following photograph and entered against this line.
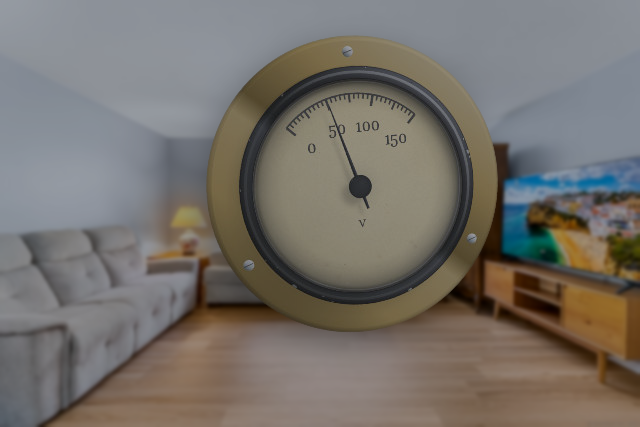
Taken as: 50 V
